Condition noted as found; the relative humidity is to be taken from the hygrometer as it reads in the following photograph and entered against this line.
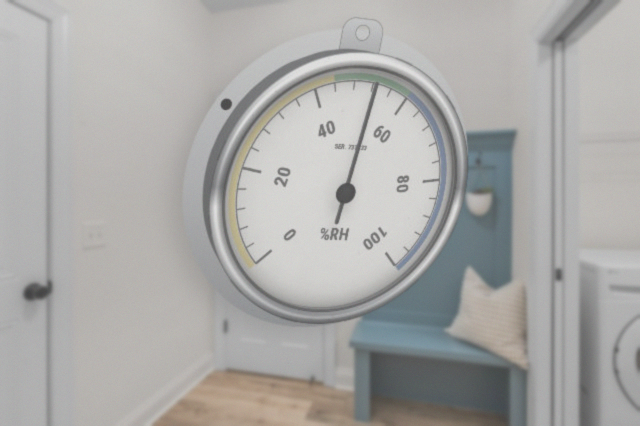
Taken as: 52 %
